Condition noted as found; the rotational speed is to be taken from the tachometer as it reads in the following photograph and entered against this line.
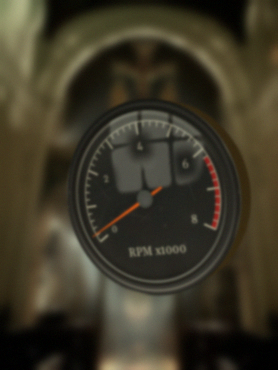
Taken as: 200 rpm
